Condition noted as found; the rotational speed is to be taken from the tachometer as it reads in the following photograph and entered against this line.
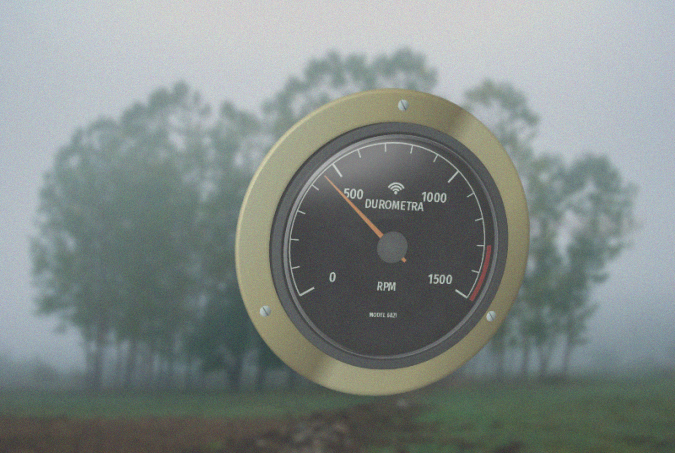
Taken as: 450 rpm
